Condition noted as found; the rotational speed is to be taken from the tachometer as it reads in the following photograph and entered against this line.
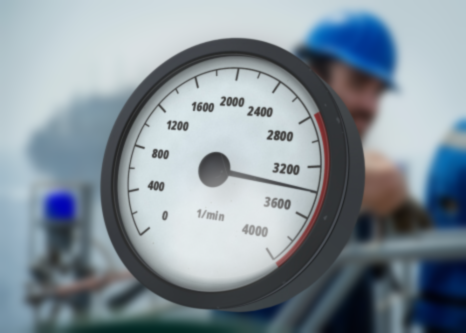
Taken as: 3400 rpm
